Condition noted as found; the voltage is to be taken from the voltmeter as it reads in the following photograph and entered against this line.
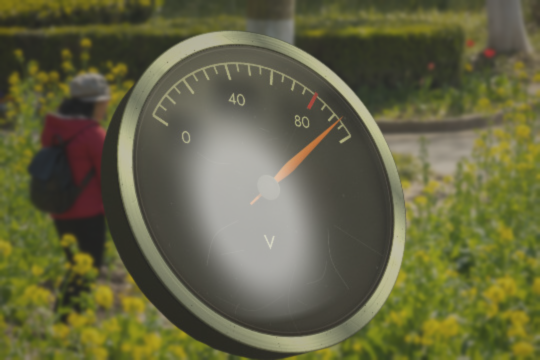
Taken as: 92.5 V
